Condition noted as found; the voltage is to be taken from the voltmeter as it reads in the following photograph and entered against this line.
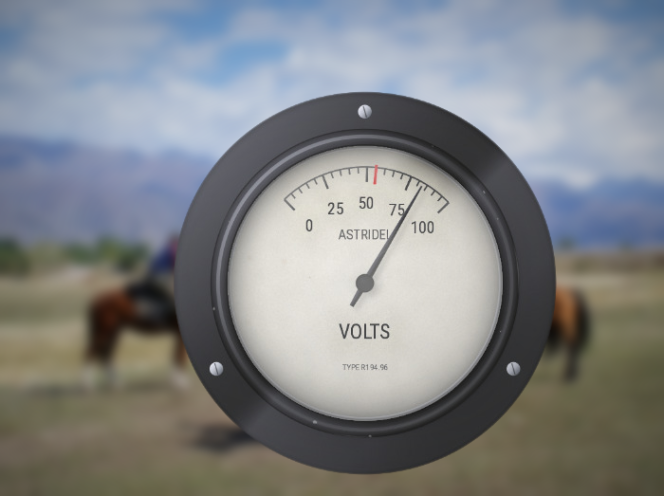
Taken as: 82.5 V
